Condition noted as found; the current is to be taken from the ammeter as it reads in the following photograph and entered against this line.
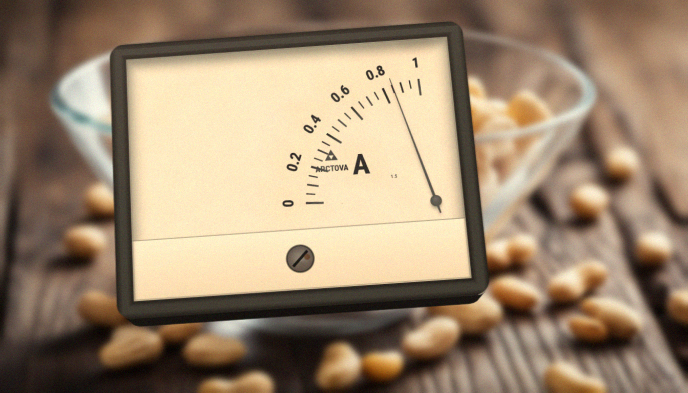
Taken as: 0.85 A
